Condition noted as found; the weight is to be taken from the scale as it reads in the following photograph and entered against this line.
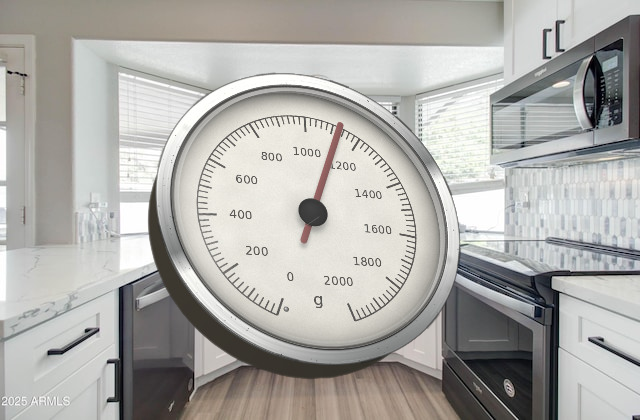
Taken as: 1120 g
